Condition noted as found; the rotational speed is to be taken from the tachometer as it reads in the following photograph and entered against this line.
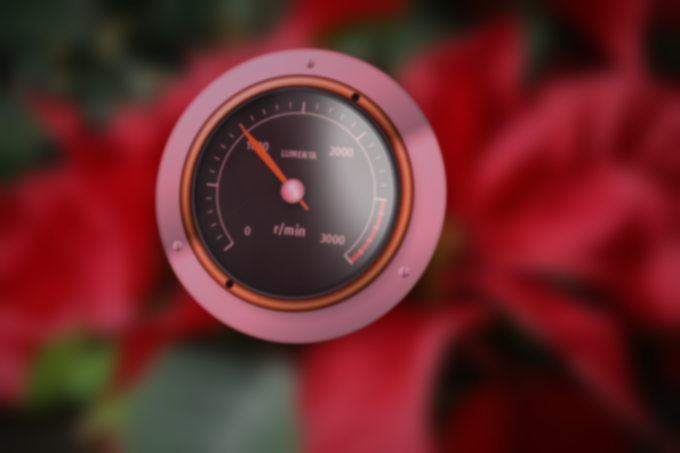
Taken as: 1000 rpm
